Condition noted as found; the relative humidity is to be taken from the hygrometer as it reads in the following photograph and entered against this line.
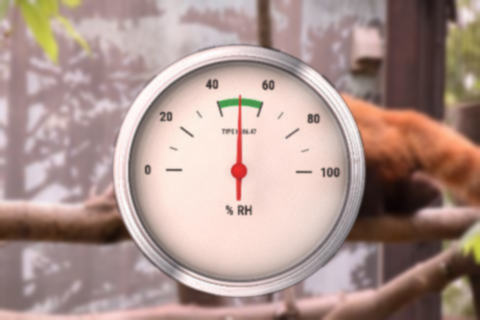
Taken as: 50 %
